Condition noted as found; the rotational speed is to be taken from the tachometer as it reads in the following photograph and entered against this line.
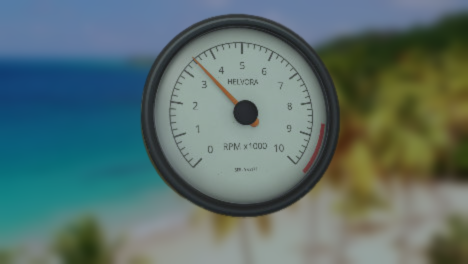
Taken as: 3400 rpm
